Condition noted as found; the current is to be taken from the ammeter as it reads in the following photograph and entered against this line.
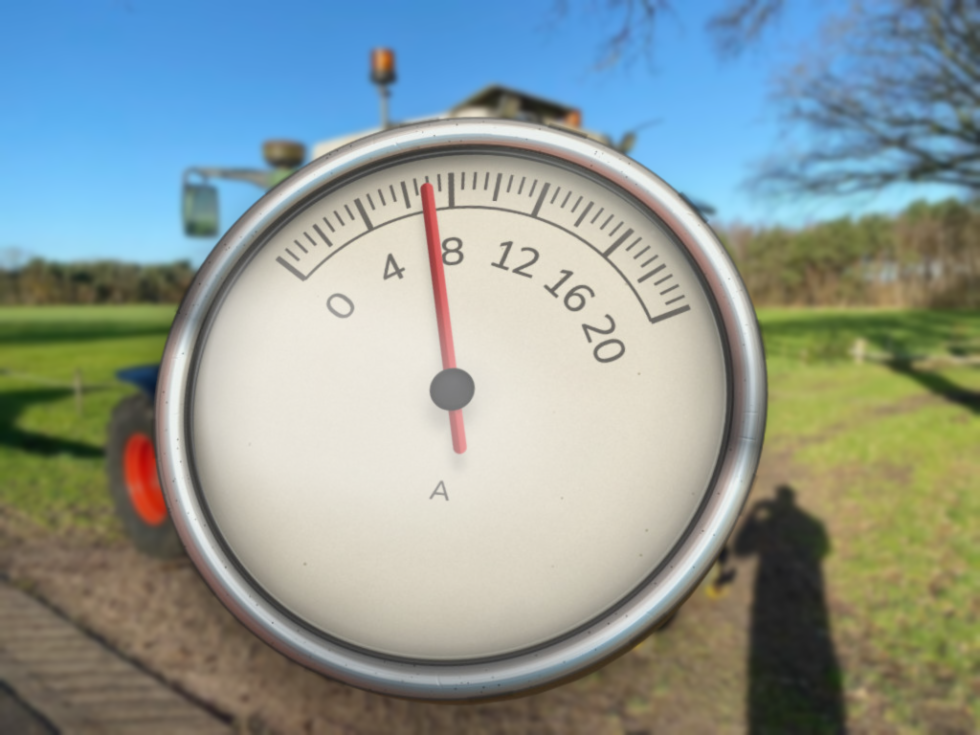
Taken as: 7 A
